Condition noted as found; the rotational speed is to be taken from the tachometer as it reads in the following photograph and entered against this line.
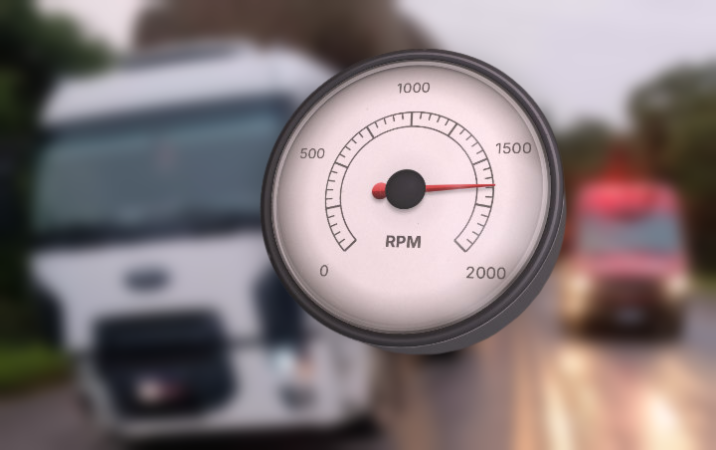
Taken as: 1650 rpm
